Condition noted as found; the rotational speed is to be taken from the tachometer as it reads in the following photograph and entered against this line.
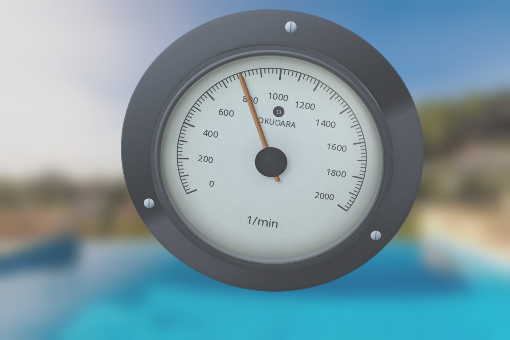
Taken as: 800 rpm
